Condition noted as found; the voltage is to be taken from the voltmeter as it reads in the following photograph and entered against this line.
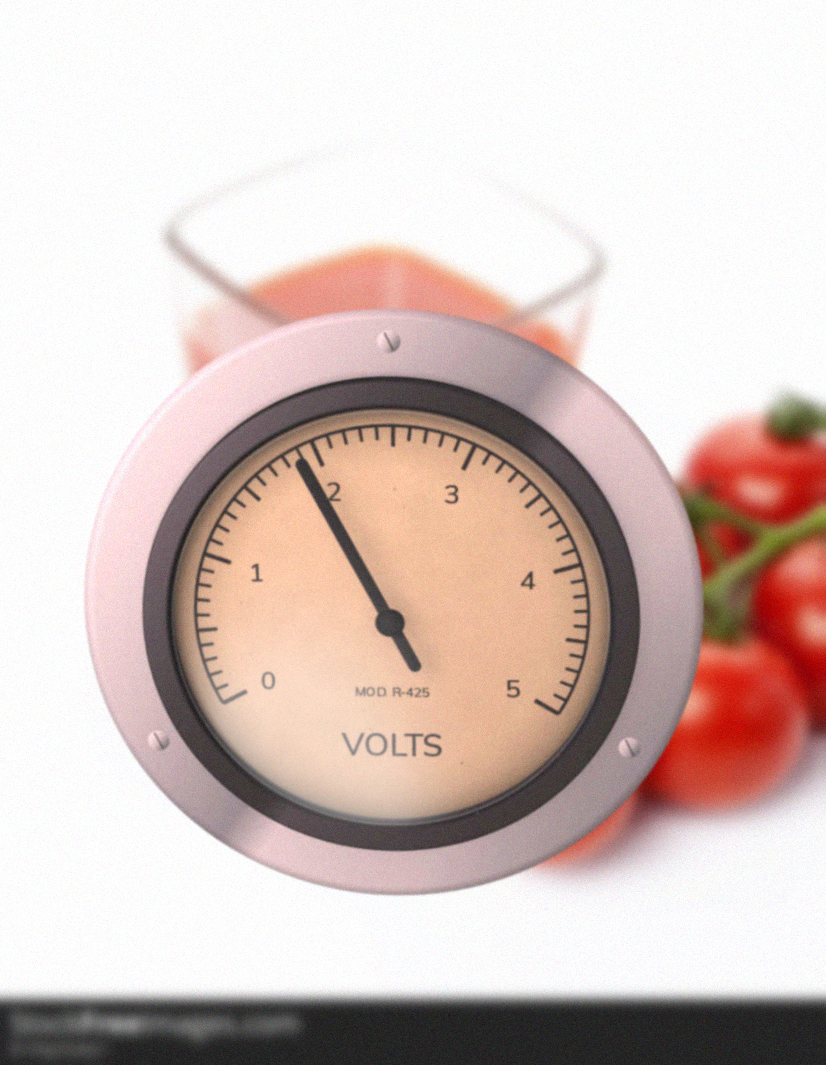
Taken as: 1.9 V
